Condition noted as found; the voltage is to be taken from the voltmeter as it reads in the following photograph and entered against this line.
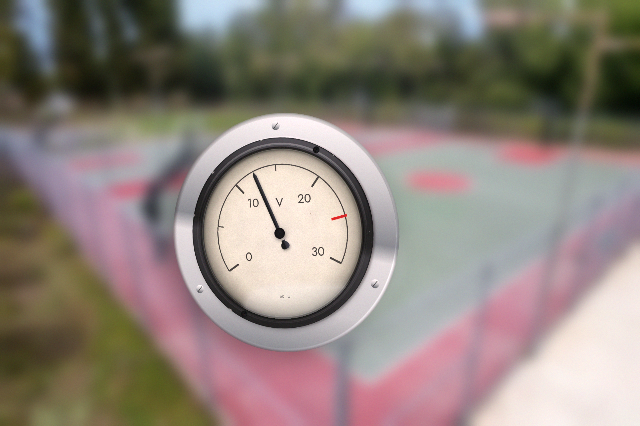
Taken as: 12.5 V
